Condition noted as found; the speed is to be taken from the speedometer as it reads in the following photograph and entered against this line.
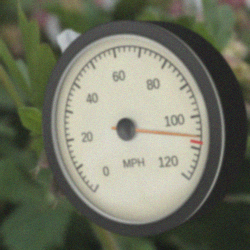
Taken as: 106 mph
